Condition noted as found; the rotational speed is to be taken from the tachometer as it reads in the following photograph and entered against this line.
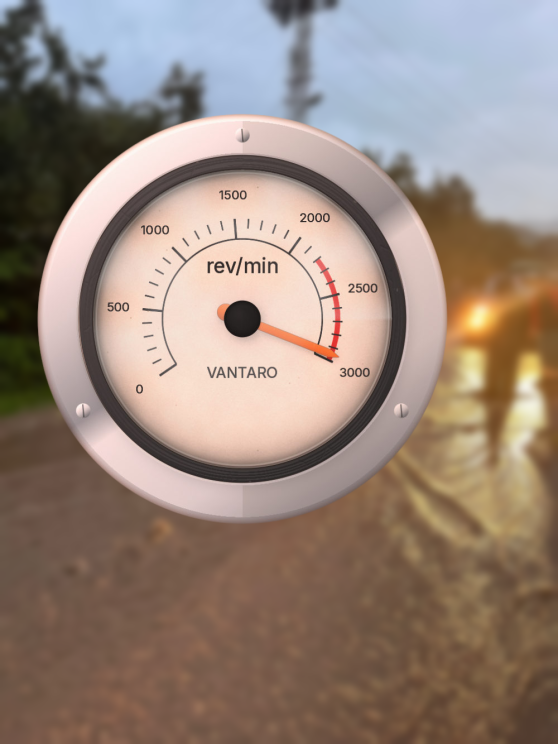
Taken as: 2950 rpm
